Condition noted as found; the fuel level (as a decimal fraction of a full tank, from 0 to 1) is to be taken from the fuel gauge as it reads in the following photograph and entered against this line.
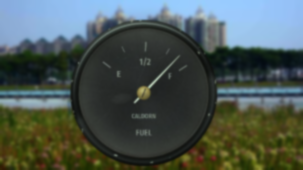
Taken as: 0.875
